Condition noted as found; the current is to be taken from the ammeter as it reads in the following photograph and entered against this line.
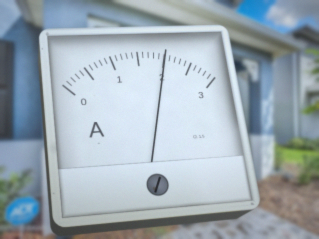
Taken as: 2 A
